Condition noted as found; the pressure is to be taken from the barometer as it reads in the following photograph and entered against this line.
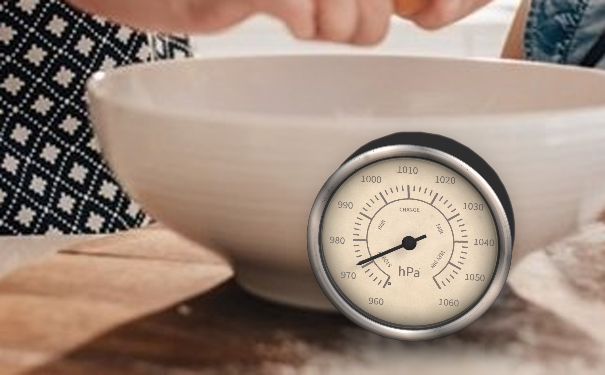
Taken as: 972 hPa
